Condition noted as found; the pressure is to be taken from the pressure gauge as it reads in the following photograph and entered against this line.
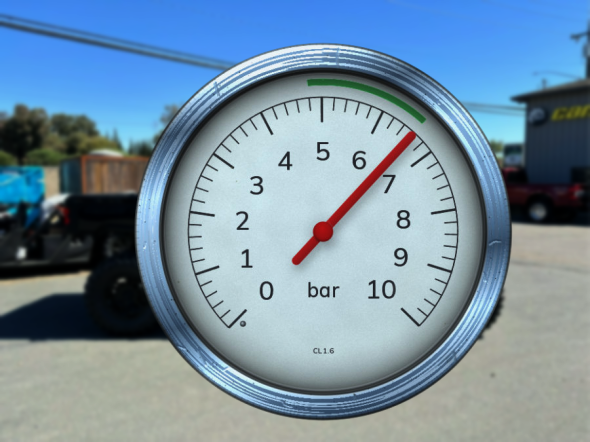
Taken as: 6.6 bar
